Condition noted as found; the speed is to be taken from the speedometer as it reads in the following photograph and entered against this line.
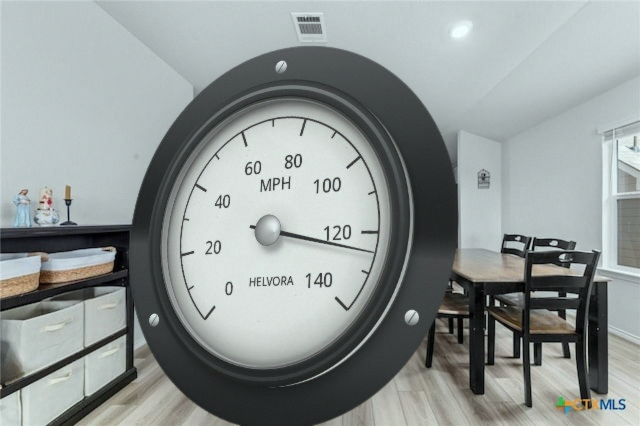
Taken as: 125 mph
